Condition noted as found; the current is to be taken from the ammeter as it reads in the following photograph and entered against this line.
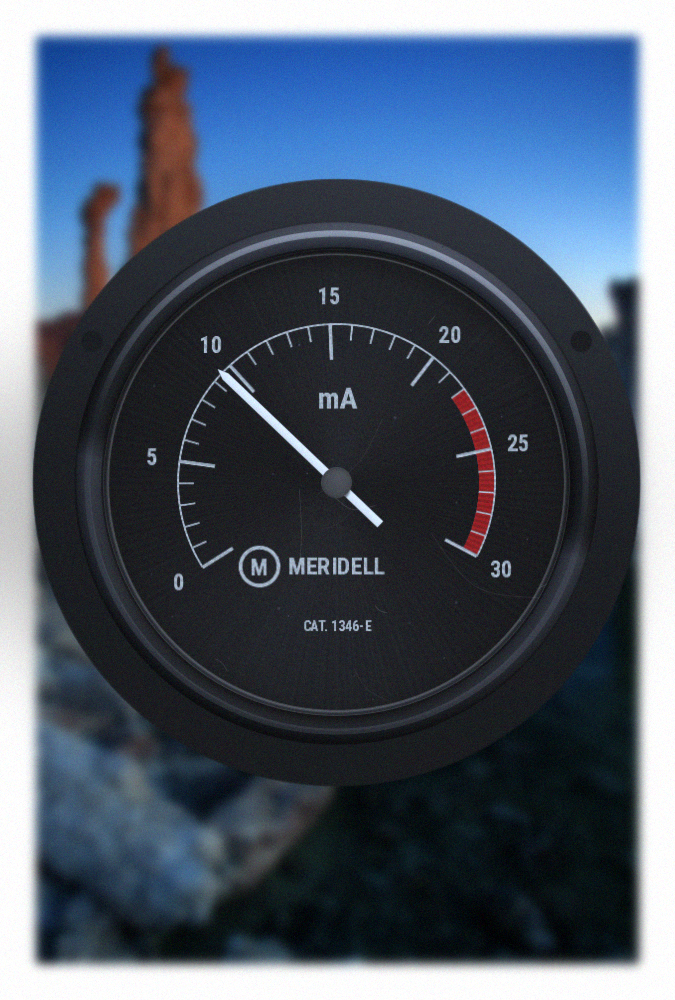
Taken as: 9.5 mA
